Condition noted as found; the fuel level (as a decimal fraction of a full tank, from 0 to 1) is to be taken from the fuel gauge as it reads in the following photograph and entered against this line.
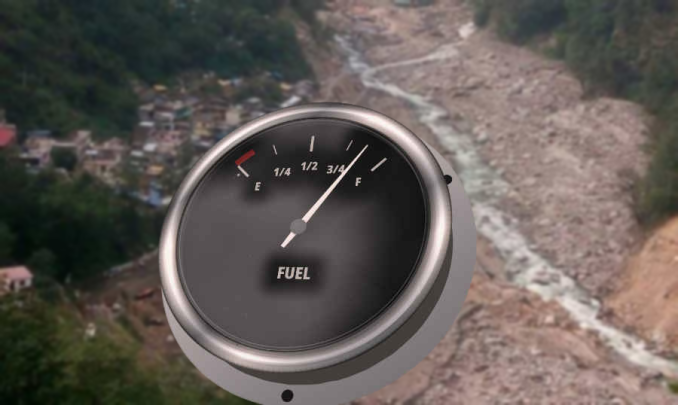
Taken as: 0.875
